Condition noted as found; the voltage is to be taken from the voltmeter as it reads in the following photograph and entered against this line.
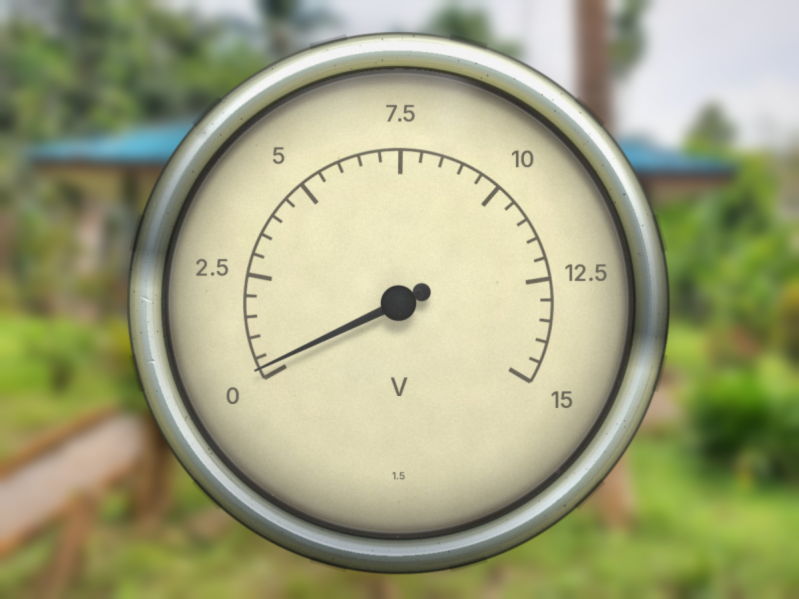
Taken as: 0.25 V
